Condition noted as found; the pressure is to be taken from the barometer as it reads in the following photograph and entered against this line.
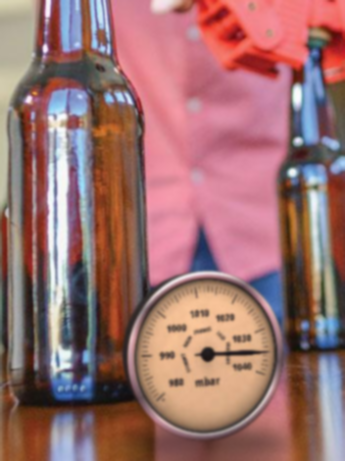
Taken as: 1035 mbar
